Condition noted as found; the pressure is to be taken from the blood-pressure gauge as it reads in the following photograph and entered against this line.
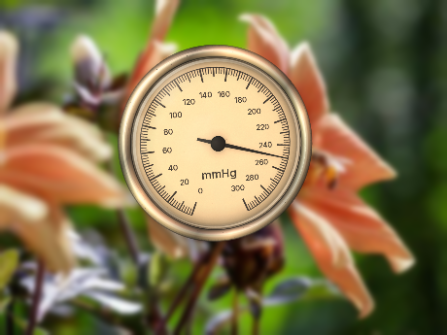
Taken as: 250 mmHg
